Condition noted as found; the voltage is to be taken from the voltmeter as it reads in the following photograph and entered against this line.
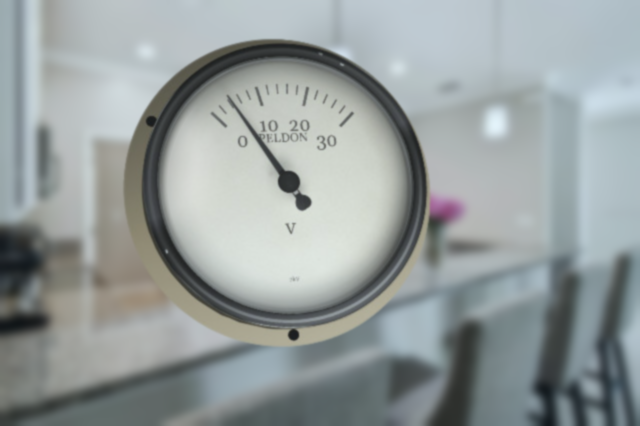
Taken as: 4 V
